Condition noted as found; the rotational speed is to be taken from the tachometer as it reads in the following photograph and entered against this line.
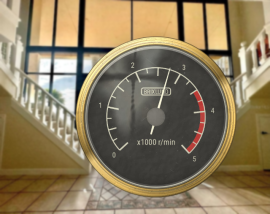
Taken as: 2750 rpm
